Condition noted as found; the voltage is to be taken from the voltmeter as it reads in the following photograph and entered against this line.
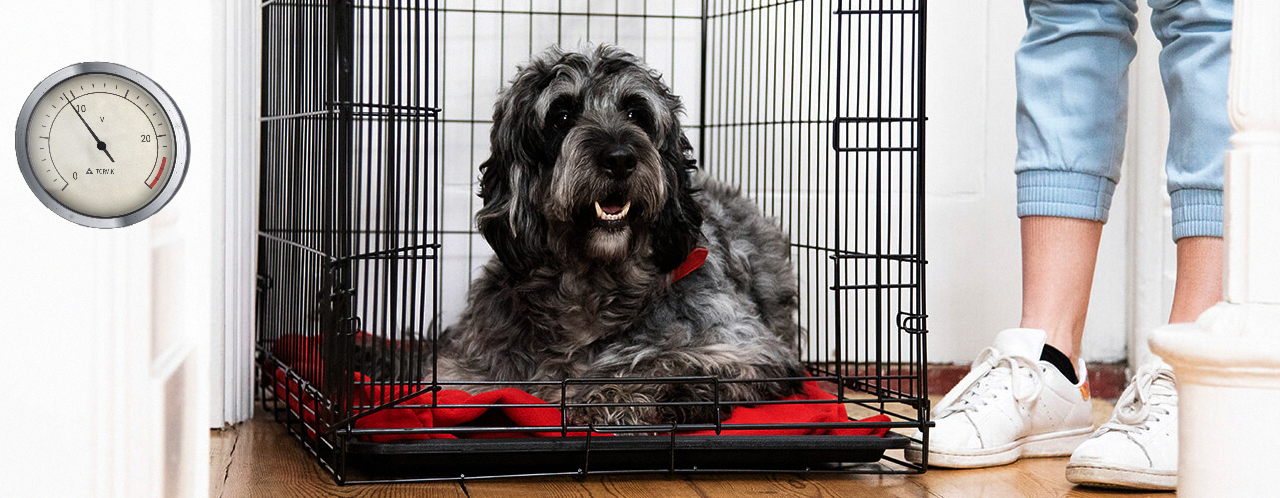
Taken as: 9.5 V
